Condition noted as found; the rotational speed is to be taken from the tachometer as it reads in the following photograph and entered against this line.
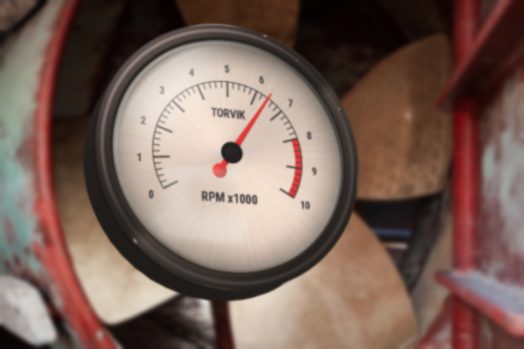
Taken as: 6400 rpm
